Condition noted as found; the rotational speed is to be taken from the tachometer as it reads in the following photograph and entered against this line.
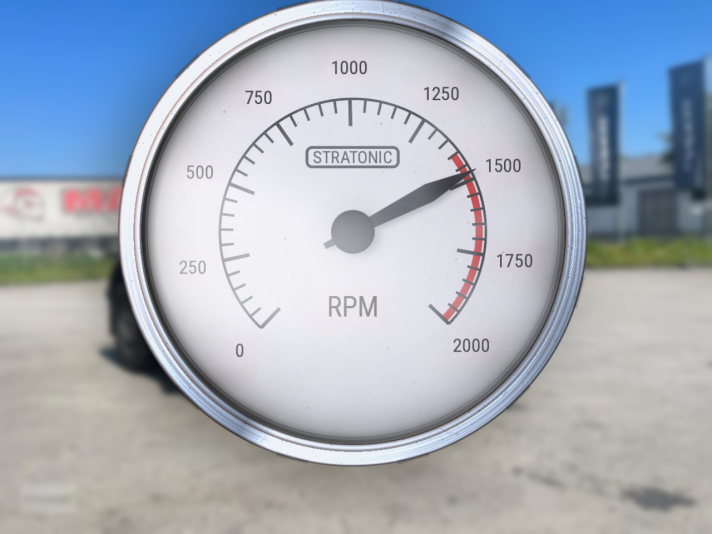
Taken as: 1475 rpm
